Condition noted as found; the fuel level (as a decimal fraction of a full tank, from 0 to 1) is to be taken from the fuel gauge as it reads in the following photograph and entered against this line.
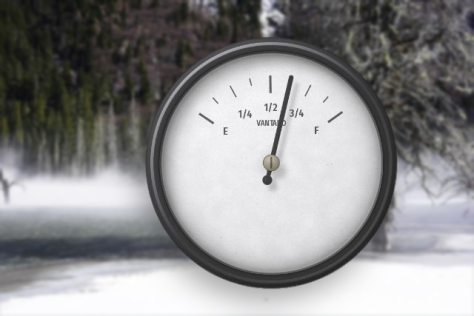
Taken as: 0.625
